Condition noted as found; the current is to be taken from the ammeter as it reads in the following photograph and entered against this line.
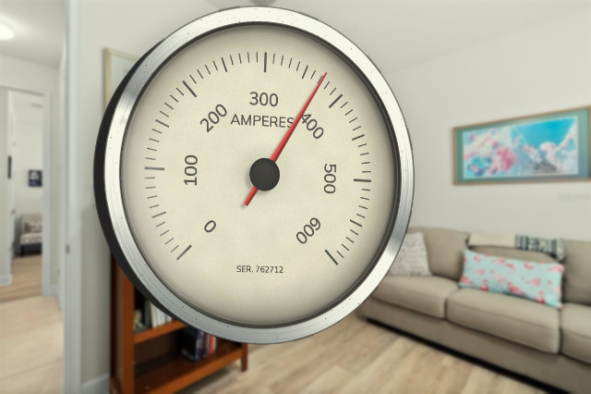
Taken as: 370 A
